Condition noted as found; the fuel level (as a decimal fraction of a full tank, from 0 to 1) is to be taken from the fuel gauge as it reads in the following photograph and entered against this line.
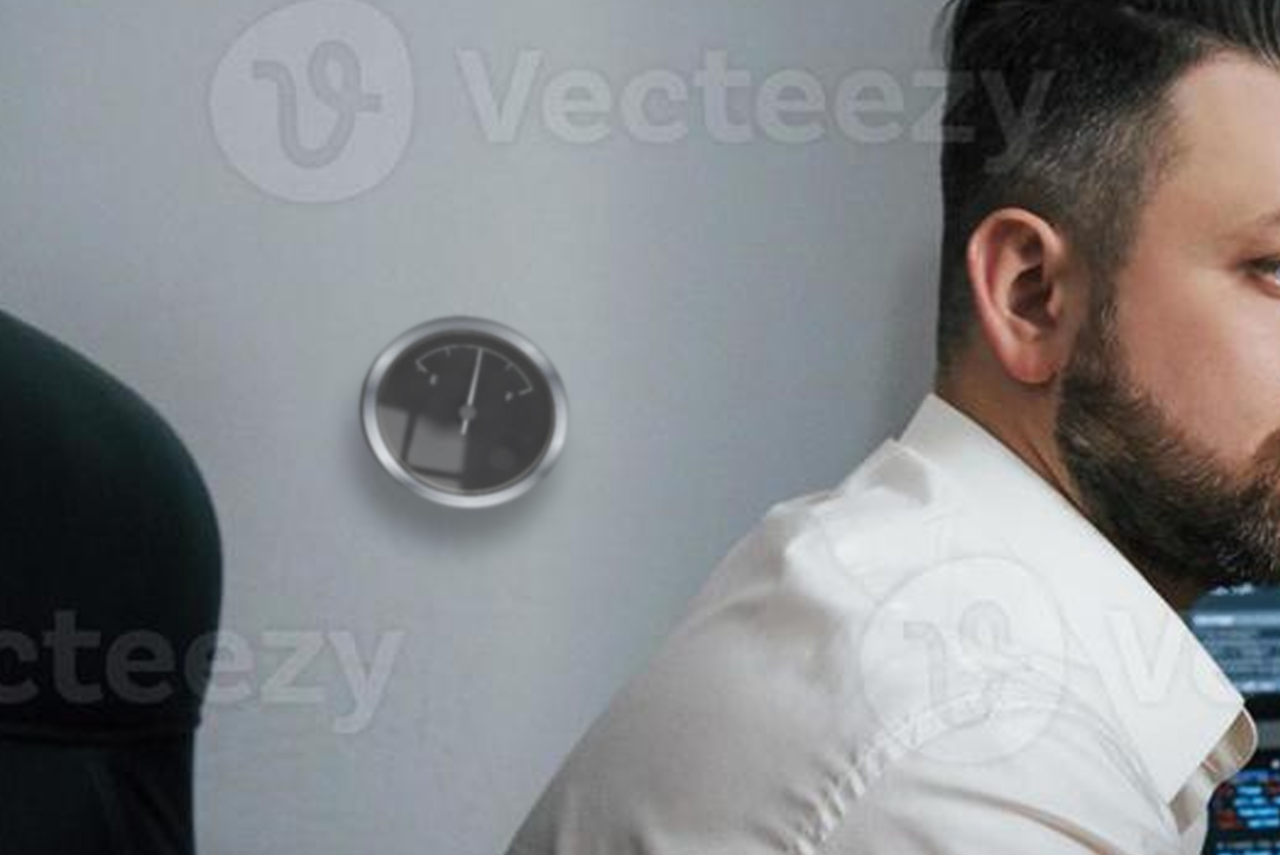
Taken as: 0.5
